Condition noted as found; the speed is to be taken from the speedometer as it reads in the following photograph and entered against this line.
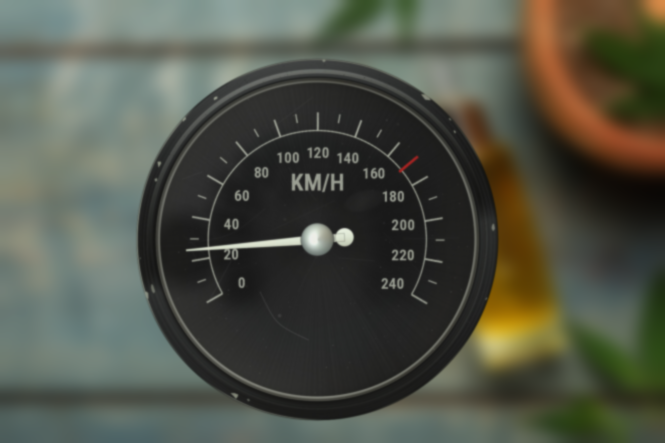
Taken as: 25 km/h
